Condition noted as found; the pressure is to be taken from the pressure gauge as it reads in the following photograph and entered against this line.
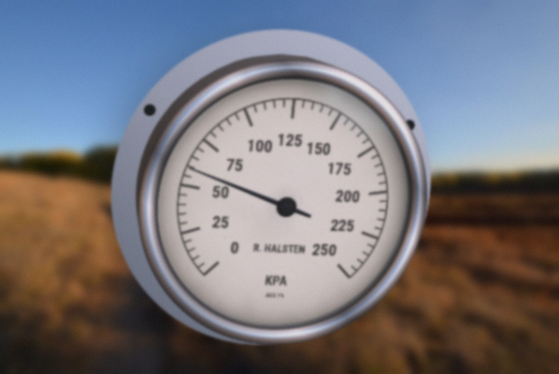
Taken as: 60 kPa
